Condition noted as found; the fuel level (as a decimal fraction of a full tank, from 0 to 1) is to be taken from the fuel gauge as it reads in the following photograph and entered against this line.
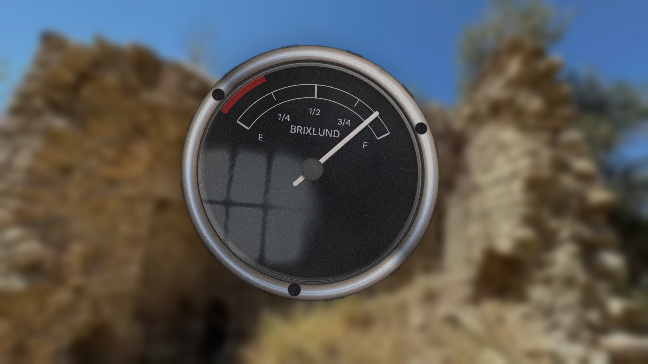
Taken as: 0.875
